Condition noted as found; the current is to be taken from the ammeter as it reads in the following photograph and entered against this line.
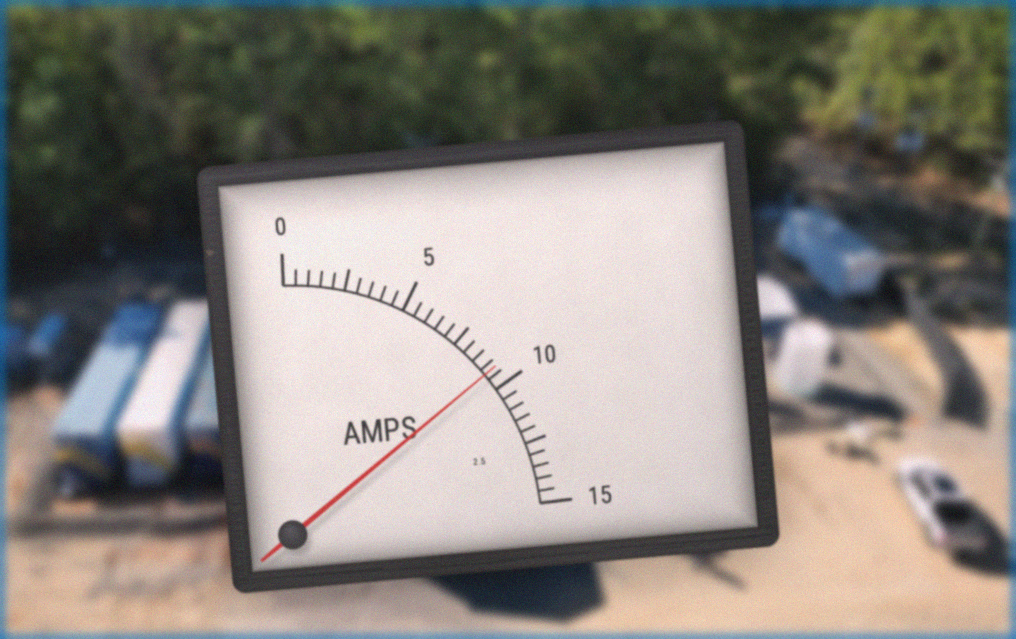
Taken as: 9.25 A
